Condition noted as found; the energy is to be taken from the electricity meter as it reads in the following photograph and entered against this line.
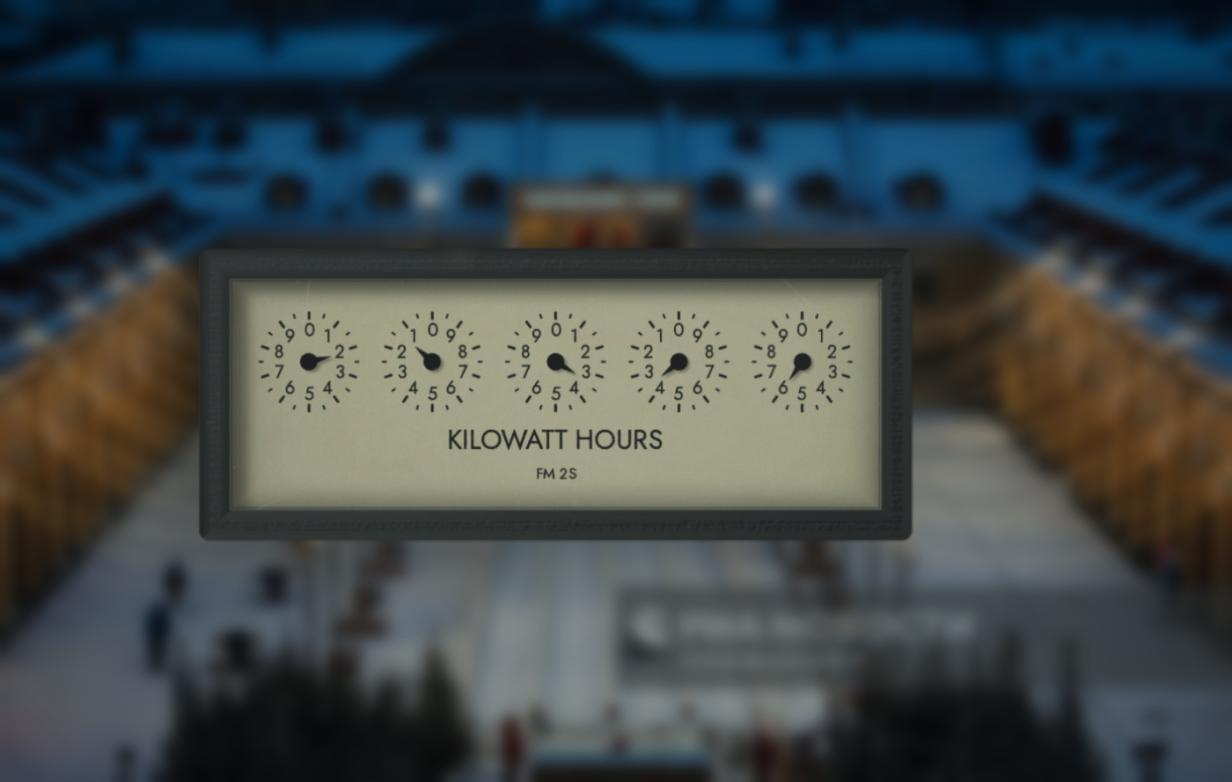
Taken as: 21336 kWh
